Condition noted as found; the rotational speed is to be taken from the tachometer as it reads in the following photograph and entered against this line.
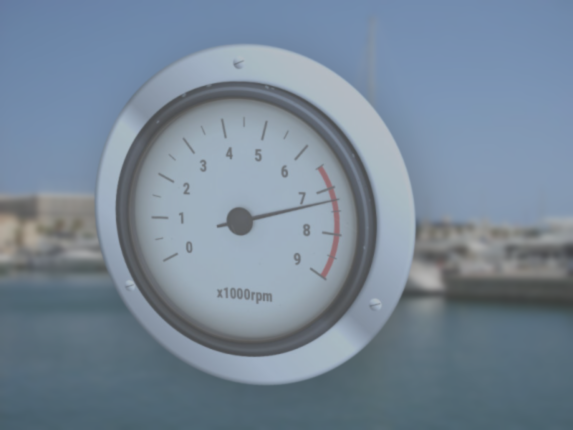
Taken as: 7250 rpm
